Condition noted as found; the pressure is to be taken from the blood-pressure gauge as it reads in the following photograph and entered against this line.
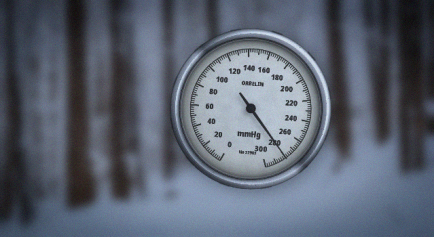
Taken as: 280 mmHg
